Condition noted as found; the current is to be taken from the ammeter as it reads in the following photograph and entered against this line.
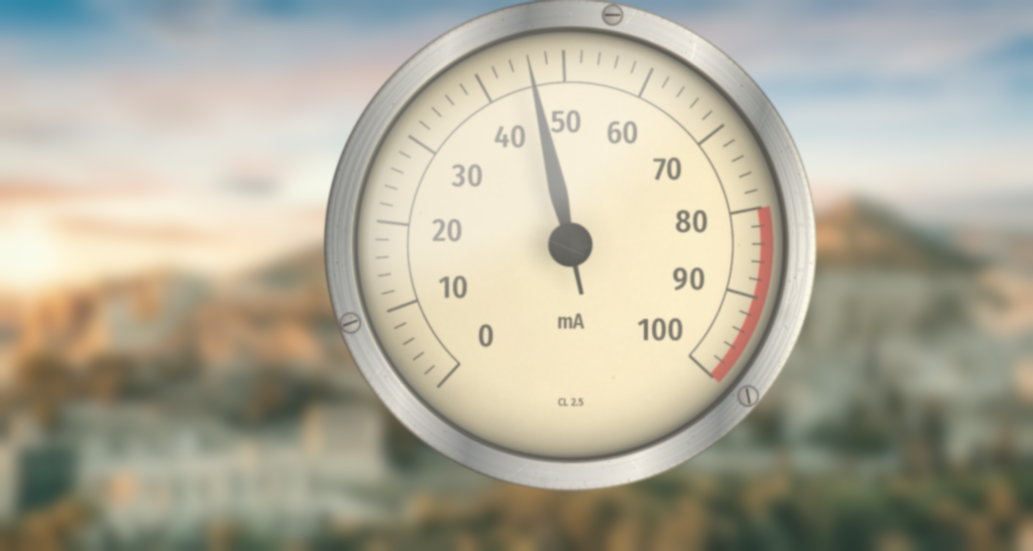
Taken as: 46 mA
